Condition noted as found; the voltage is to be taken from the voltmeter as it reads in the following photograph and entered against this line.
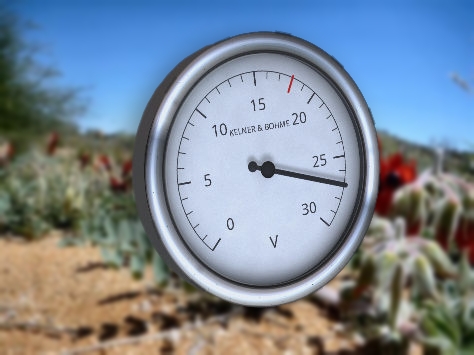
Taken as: 27 V
